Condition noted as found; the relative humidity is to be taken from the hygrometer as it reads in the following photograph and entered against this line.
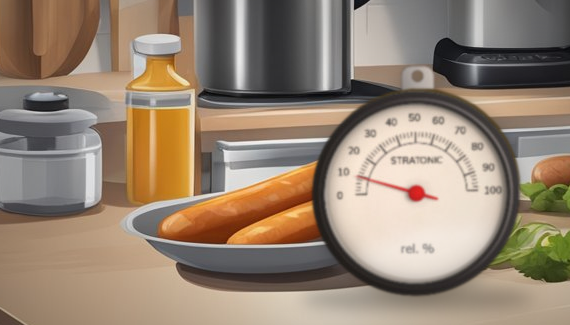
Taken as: 10 %
